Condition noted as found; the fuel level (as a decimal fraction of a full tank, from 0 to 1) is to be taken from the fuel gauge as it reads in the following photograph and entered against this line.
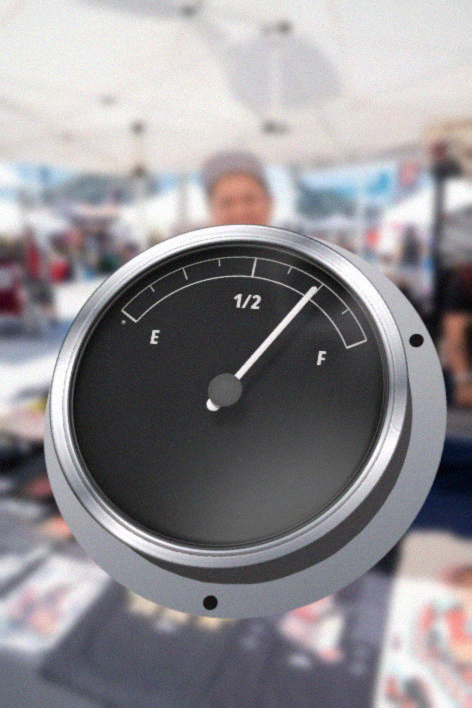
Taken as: 0.75
